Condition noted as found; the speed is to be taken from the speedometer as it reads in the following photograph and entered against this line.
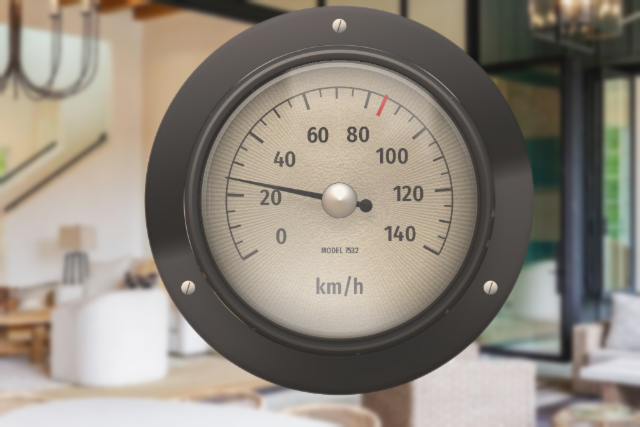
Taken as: 25 km/h
